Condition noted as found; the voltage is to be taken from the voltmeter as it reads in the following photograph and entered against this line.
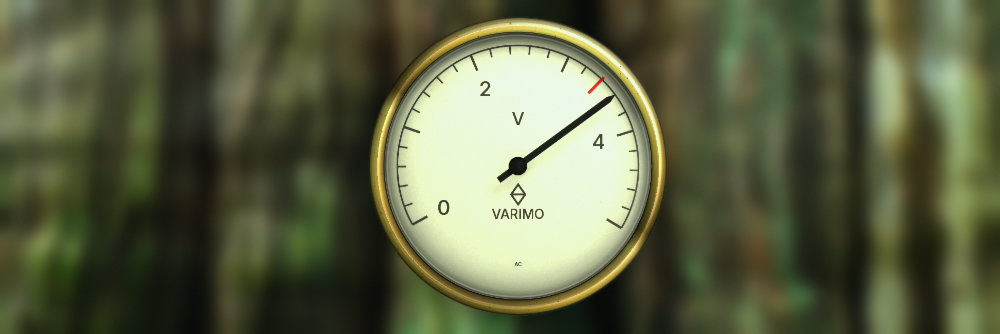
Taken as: 3.6 V
